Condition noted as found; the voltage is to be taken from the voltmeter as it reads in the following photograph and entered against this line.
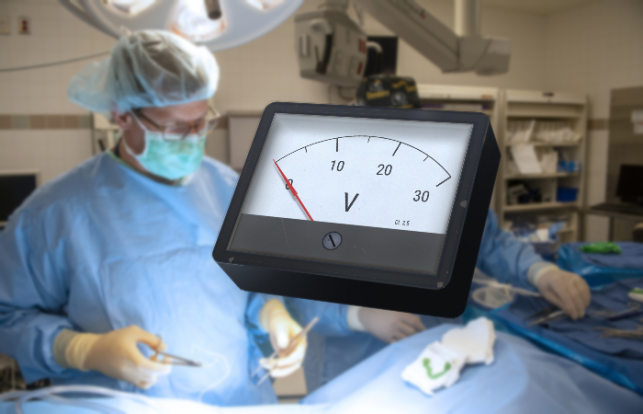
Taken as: 0 V
